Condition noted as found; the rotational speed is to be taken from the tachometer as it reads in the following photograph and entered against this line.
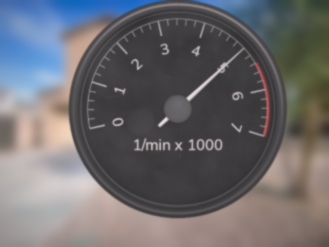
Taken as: 5000 rpm
